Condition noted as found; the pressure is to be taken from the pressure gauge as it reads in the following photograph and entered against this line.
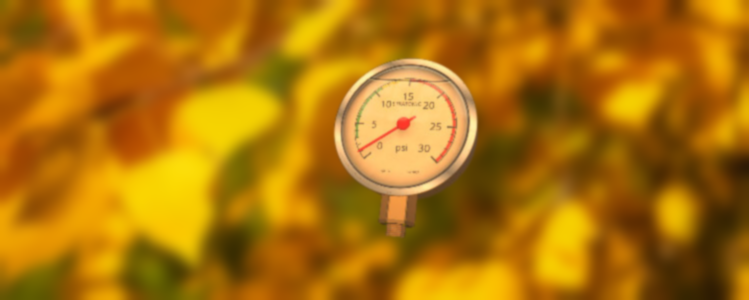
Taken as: 1 psi
